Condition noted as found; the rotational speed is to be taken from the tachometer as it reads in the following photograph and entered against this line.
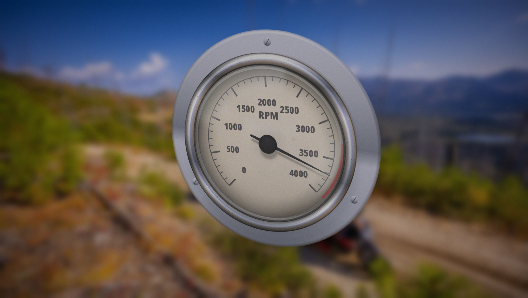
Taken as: 3700 rpm
